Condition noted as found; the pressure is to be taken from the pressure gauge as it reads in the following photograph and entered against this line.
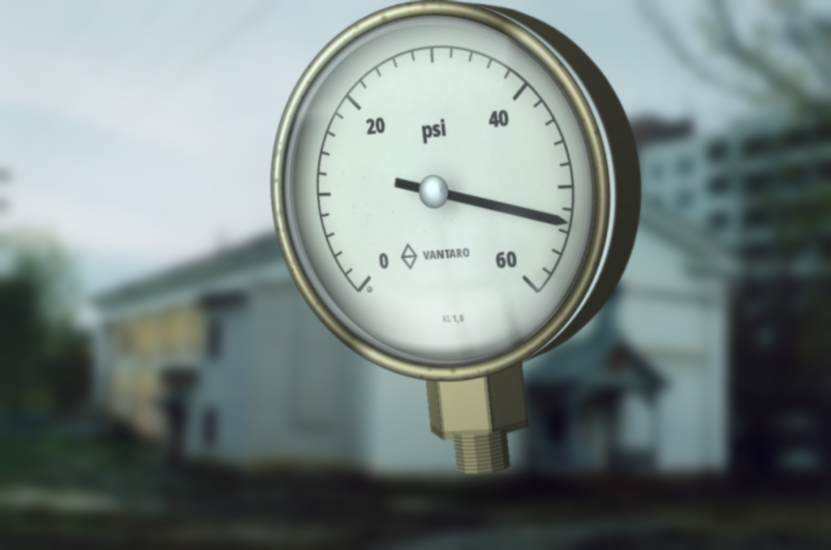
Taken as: 53 psi
